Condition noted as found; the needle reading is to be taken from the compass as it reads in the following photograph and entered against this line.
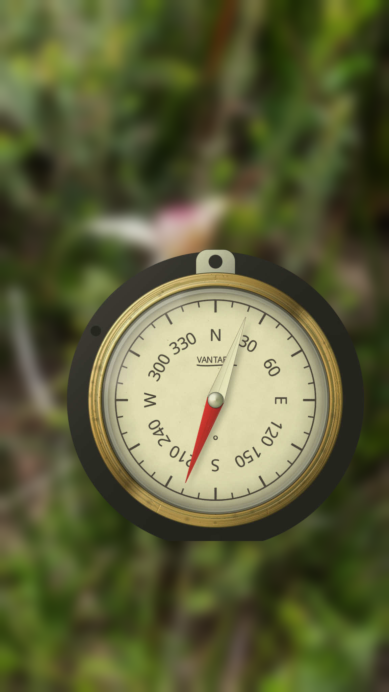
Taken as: 200 °
